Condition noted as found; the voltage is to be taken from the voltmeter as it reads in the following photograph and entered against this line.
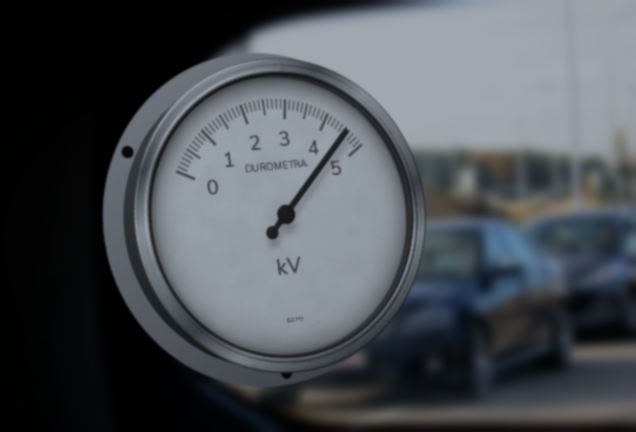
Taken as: 4.5 kV
